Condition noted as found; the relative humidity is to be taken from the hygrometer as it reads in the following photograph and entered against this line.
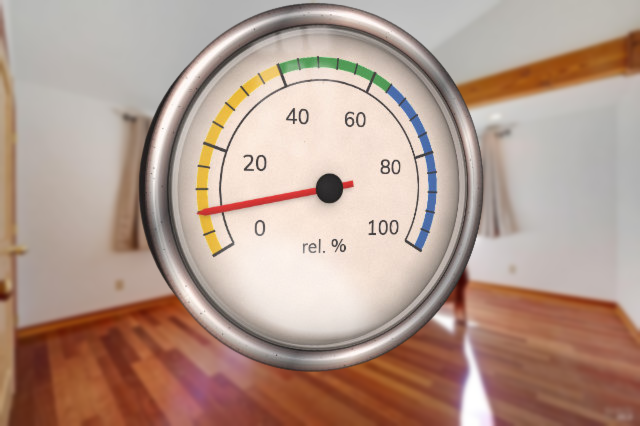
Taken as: 8 %
